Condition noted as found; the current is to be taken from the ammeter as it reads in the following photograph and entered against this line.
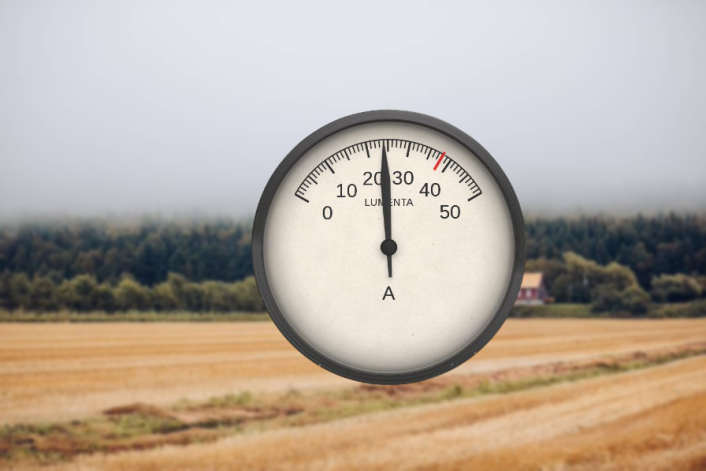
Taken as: 24 A
